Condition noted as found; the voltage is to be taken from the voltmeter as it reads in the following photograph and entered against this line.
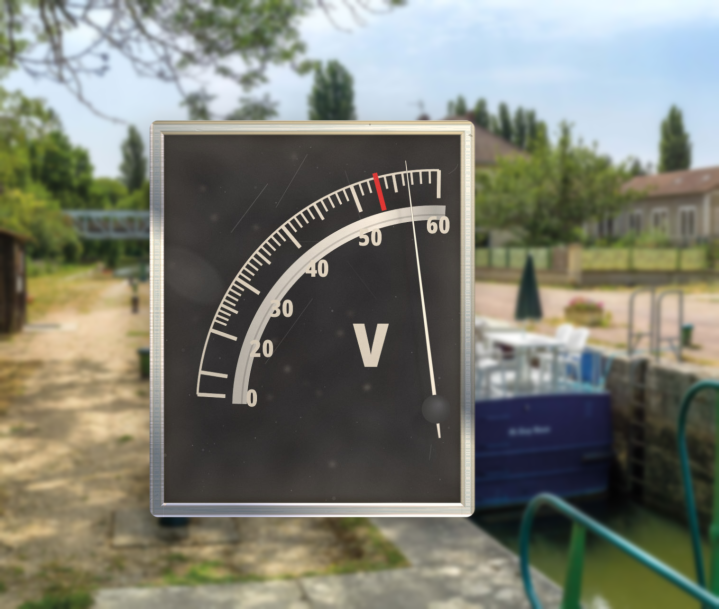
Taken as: 56.5 V
